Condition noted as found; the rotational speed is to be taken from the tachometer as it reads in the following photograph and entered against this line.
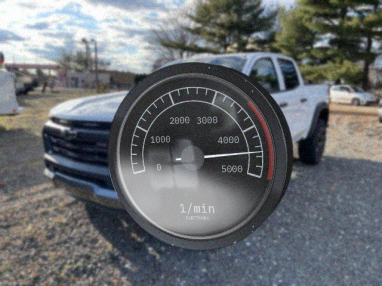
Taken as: 4500 rpm
